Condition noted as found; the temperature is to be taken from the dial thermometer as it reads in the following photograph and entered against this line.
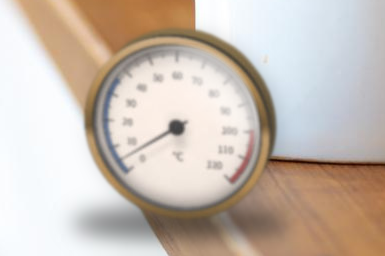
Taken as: 5 °C
